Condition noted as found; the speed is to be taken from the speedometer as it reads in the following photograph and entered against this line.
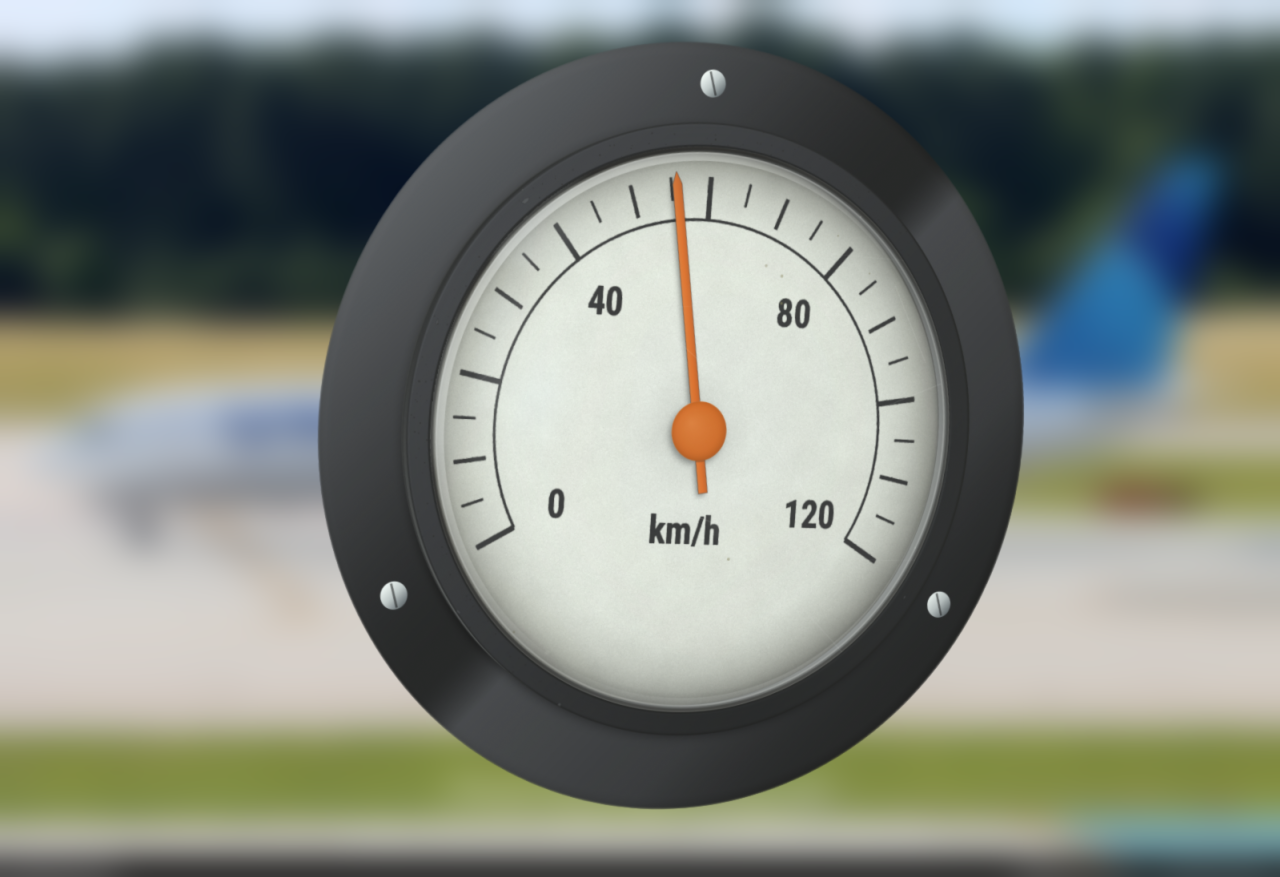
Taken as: 55 km/h
